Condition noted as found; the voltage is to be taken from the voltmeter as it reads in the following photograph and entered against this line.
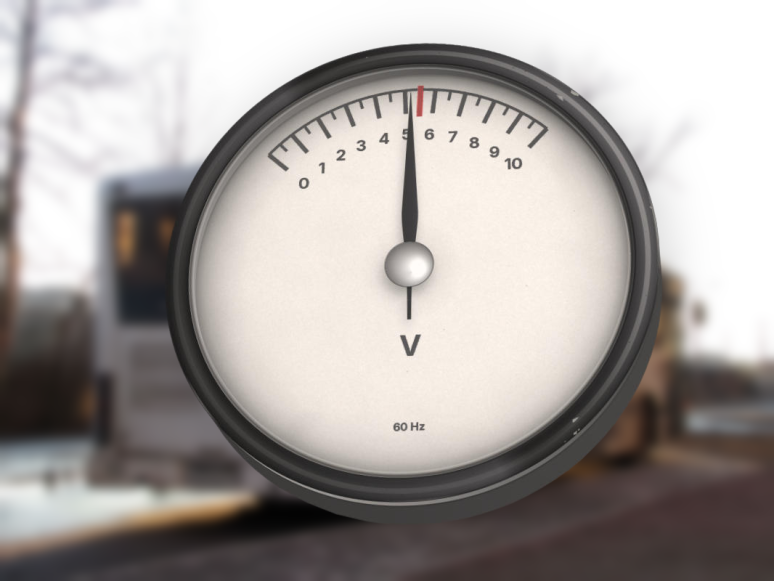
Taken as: 5.25 V
